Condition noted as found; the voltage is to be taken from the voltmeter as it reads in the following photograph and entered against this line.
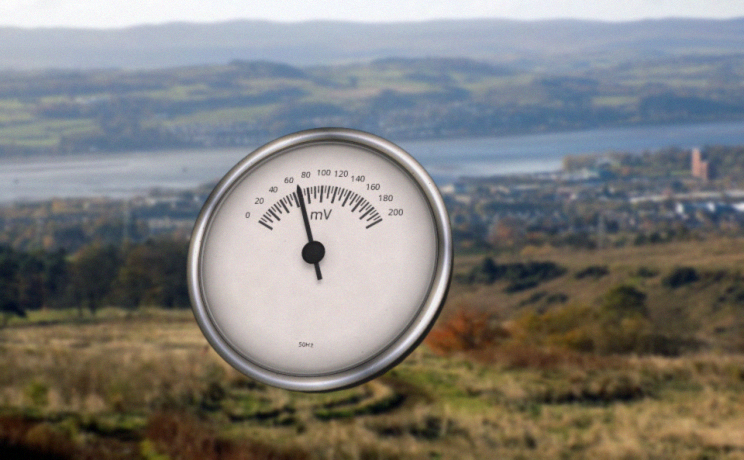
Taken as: 70 mV
